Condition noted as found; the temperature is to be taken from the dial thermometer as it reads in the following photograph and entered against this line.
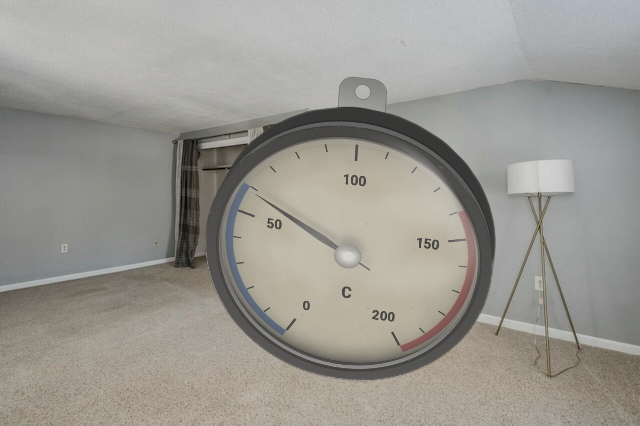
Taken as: 60 °C
